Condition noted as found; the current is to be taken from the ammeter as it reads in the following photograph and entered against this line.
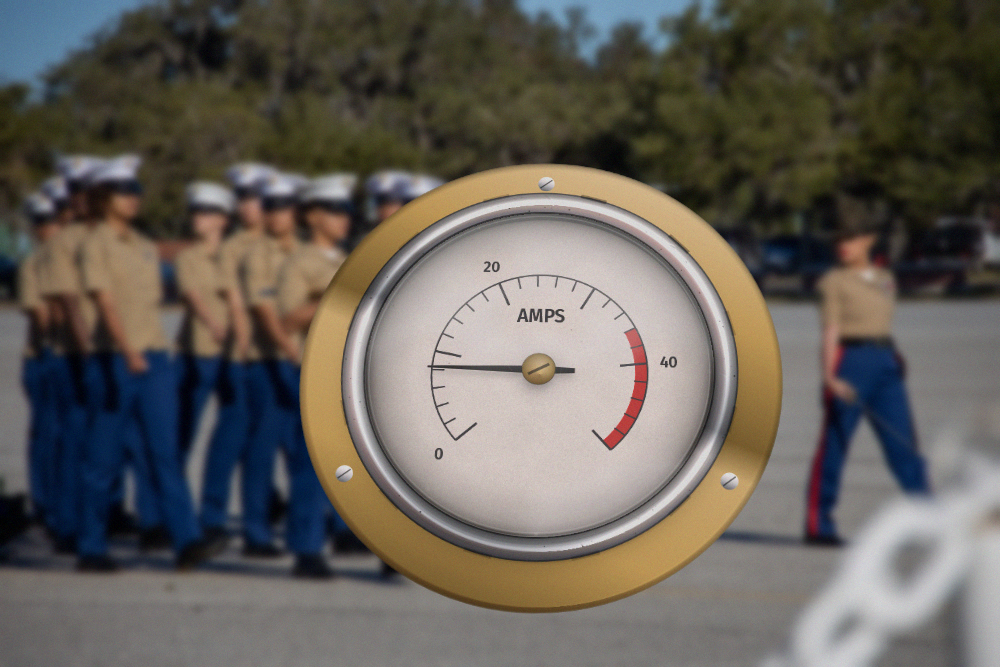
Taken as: 8 A
